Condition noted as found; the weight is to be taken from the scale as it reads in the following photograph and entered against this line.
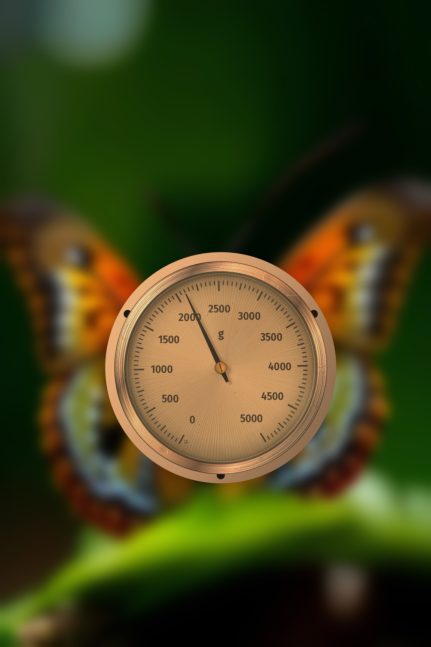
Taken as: 2100 g
